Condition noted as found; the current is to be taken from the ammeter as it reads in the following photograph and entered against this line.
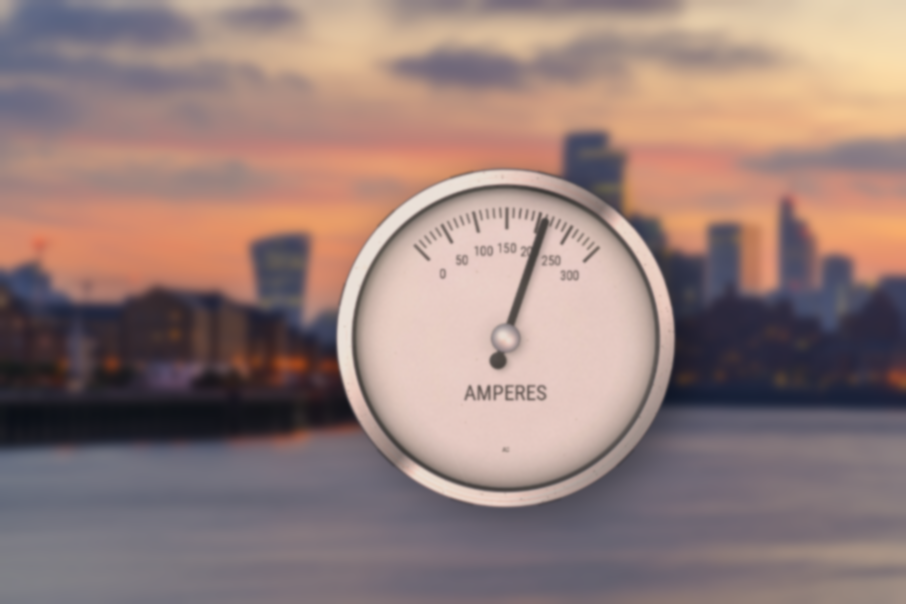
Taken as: 210 A
